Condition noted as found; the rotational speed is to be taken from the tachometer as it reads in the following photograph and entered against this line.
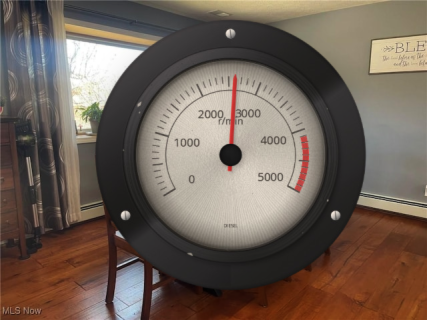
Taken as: 2600 rpm
